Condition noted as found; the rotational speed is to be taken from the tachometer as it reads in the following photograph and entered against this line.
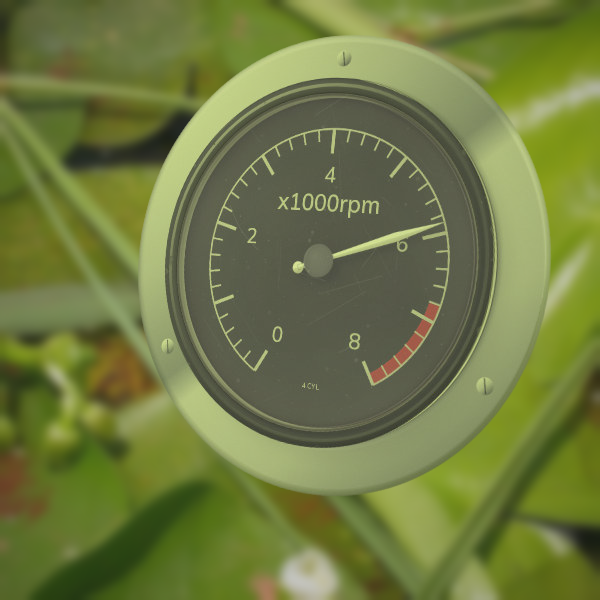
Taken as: 5900 rpm
